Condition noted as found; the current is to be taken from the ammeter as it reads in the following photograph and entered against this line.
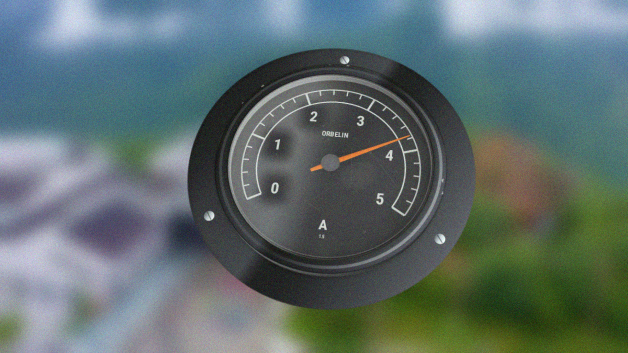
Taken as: 3.8 A
